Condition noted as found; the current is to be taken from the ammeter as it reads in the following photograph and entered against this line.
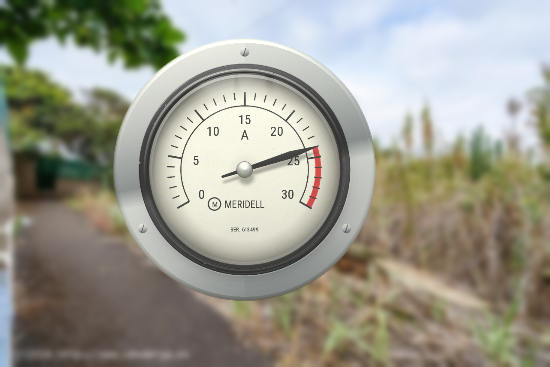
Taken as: 24 A
